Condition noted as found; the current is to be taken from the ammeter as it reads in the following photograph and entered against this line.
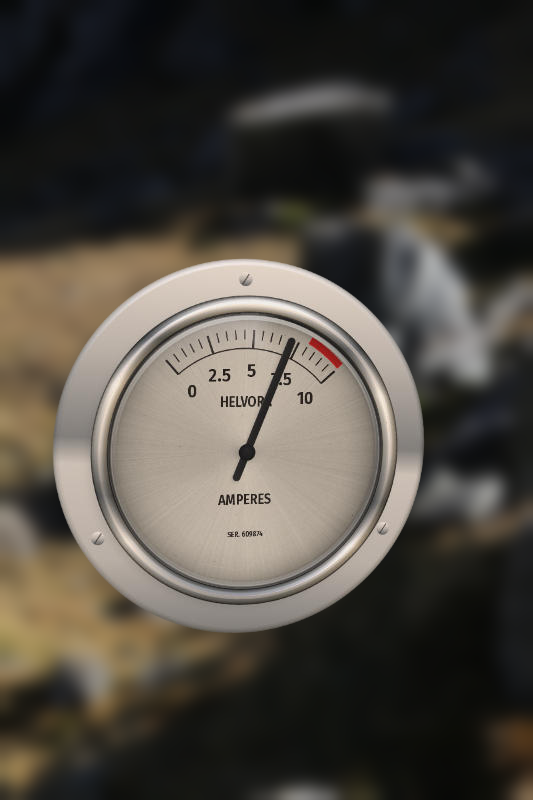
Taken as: 7 A
